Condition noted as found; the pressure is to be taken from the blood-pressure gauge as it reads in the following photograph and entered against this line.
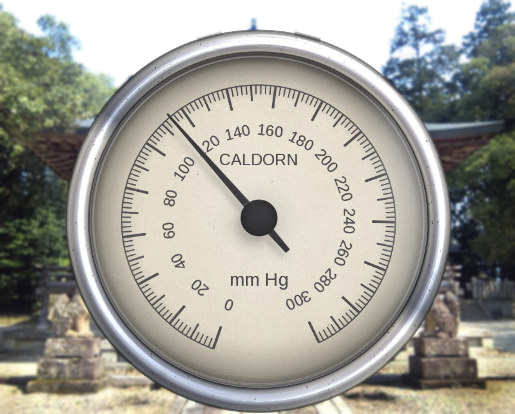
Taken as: 114 mmHg
